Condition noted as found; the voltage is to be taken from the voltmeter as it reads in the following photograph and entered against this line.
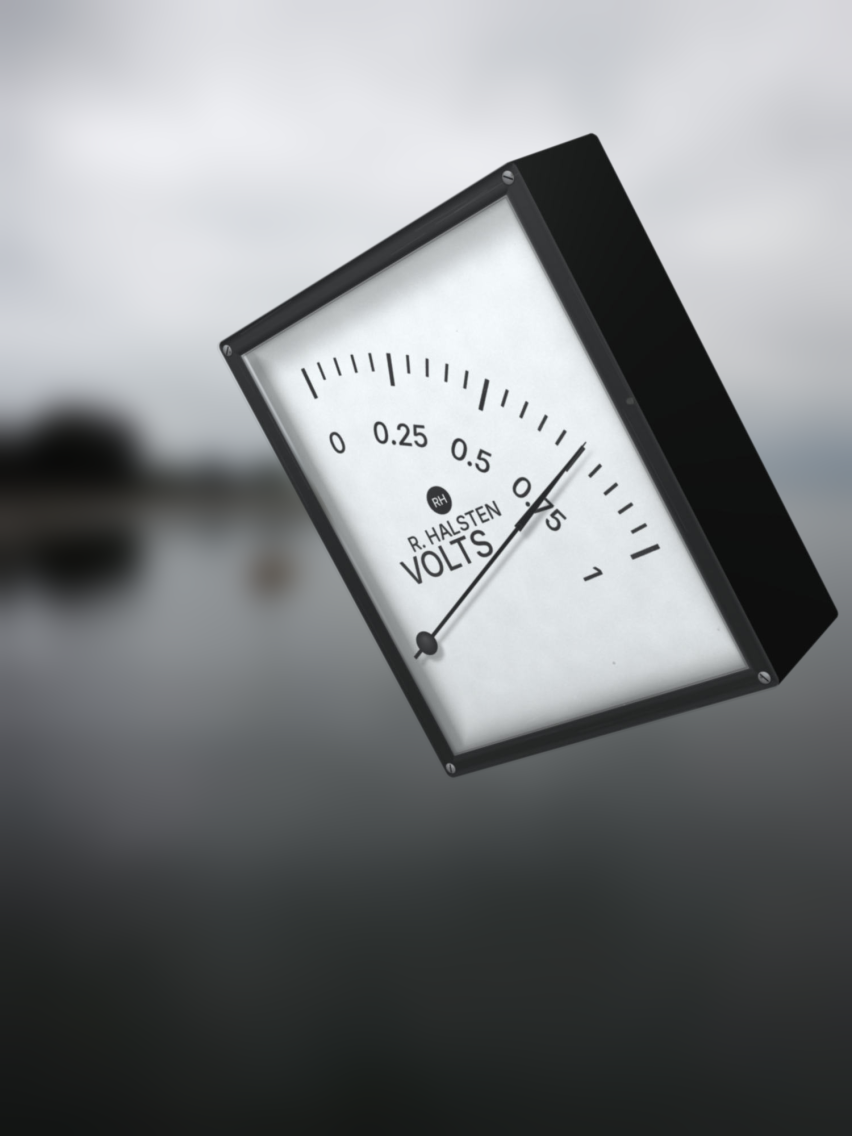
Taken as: 0.75 V
